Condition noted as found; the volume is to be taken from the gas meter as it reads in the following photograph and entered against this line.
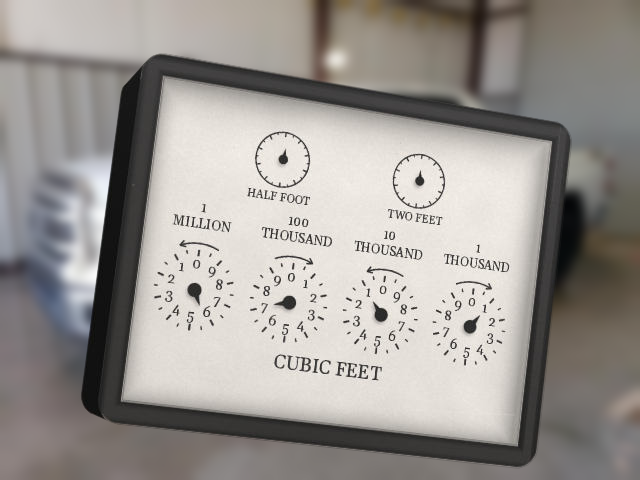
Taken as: 571100 ft³
